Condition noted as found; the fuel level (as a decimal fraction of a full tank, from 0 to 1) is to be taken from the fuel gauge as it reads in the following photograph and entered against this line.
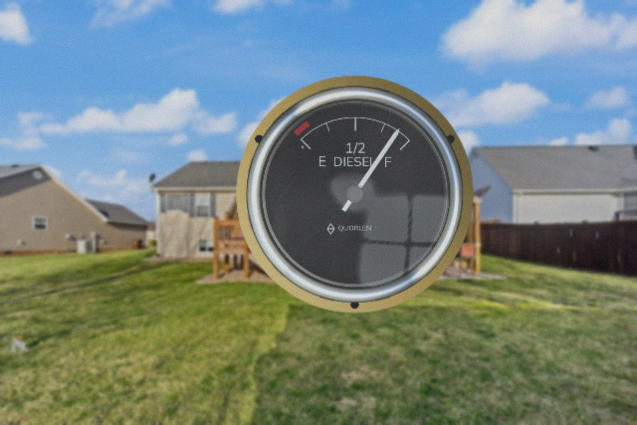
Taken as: 0.875
